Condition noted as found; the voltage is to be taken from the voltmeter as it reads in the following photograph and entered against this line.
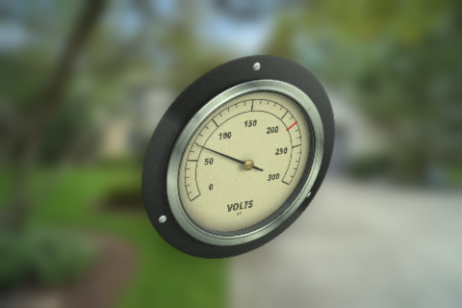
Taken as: 70 V
